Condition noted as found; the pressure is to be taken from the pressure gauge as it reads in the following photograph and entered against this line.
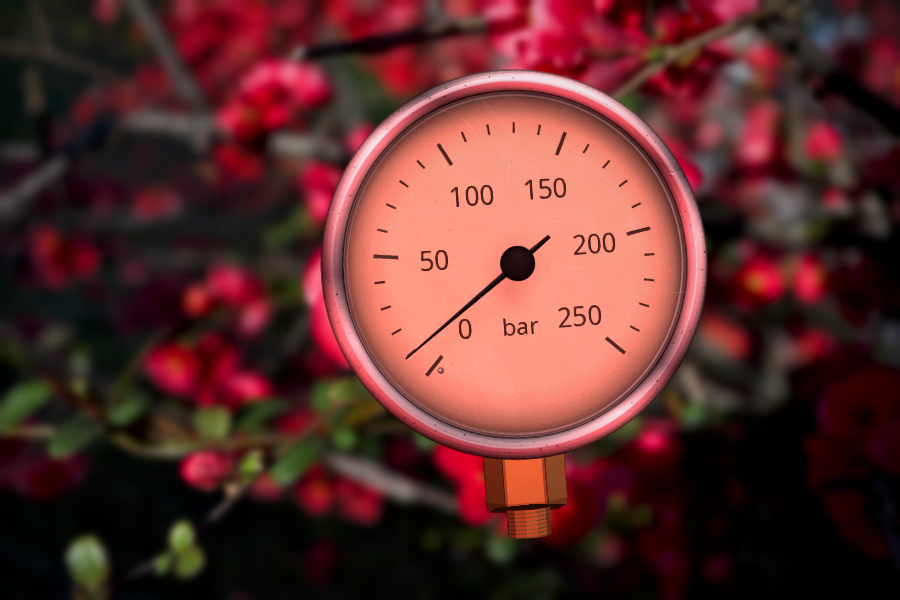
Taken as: 10 bar
